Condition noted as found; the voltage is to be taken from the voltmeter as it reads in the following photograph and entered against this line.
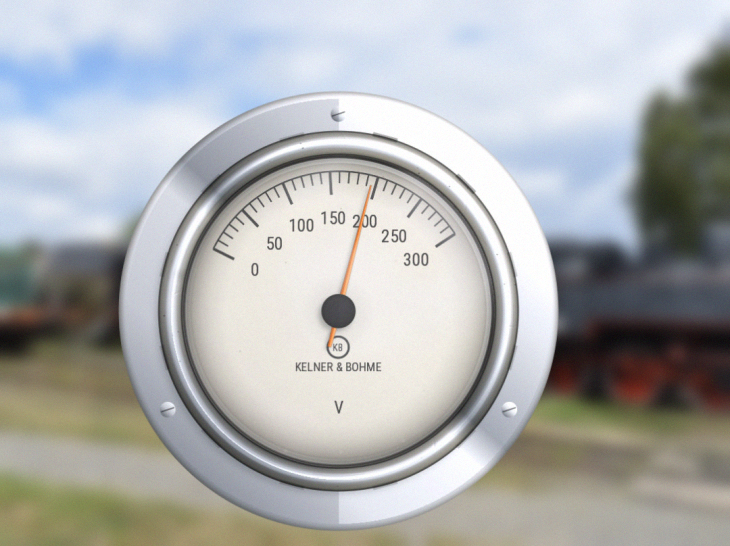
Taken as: 195 V
